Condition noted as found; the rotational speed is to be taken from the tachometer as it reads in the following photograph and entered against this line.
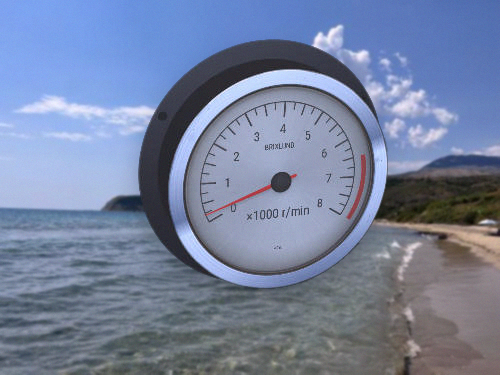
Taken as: 250 rpm
